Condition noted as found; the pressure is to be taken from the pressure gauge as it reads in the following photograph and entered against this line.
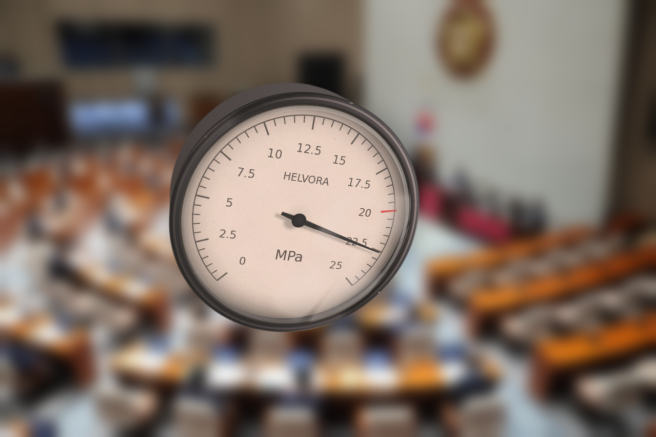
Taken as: 22.5 MPa
